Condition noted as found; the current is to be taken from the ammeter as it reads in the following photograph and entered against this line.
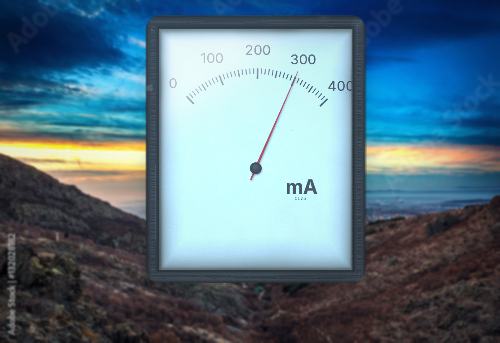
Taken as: 300 mA
